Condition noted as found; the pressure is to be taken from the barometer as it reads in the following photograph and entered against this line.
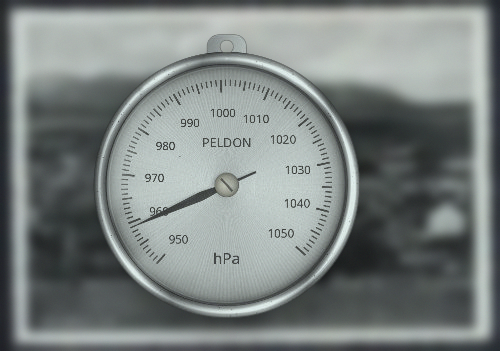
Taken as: 959 hPa
